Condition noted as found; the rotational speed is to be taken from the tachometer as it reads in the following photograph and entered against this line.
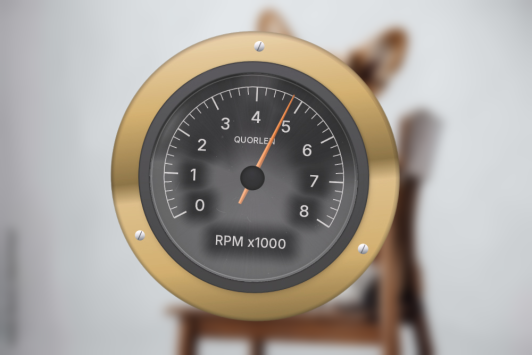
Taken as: 4800 rpm
